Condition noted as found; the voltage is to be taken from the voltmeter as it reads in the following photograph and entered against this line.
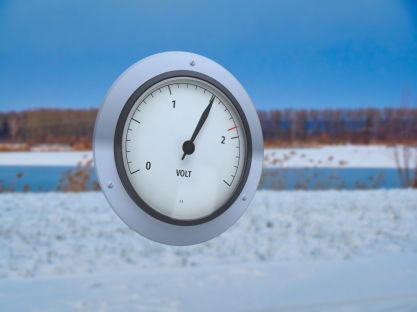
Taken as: 1.5 V
